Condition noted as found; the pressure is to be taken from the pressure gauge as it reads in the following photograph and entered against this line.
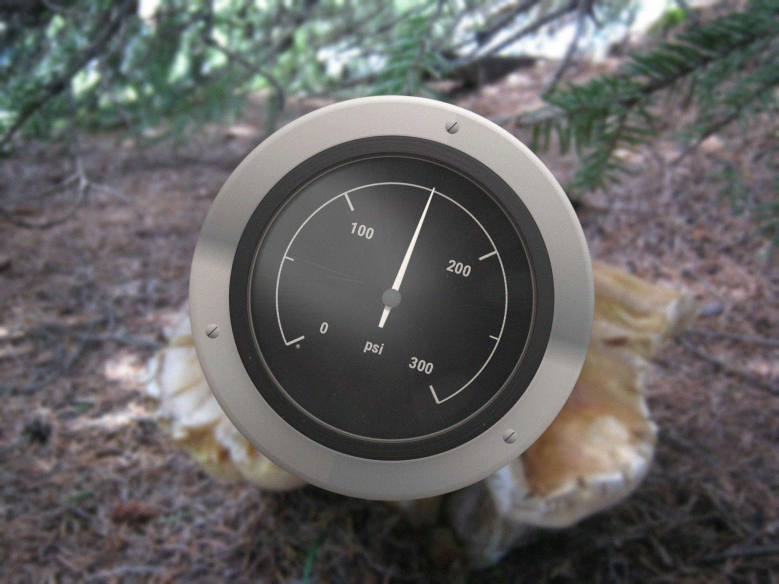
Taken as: 150 psi
